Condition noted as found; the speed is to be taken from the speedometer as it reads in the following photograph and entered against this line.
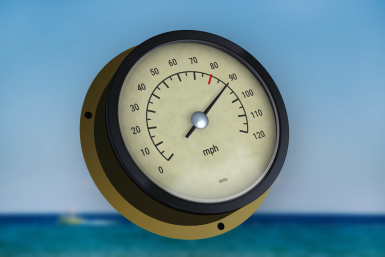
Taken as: 90 mph
